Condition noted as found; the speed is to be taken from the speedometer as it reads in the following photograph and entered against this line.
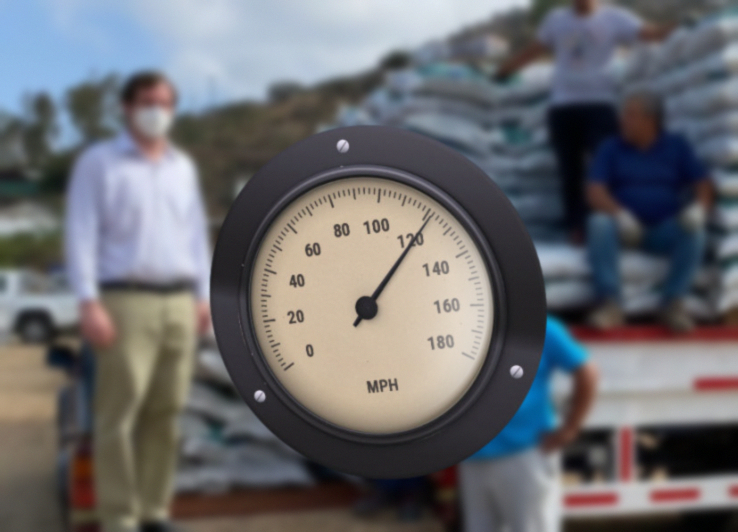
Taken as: 122 mph
